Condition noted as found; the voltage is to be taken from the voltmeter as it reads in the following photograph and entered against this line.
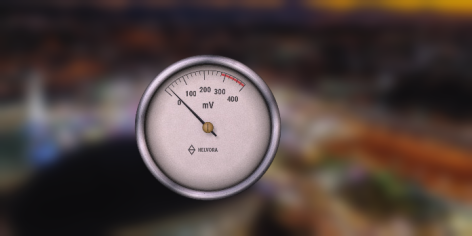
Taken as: 20 mV
